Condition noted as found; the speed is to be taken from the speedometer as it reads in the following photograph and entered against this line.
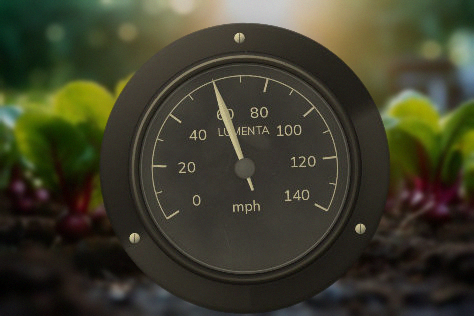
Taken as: 60 mph
